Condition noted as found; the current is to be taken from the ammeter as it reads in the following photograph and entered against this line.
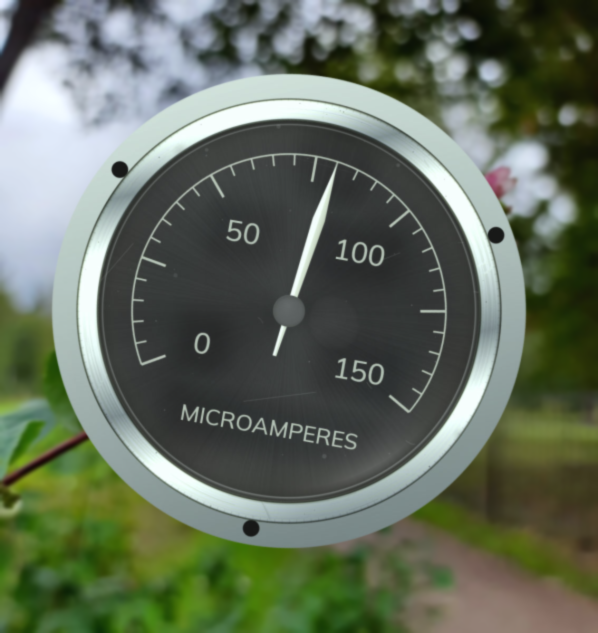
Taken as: 80 µA
